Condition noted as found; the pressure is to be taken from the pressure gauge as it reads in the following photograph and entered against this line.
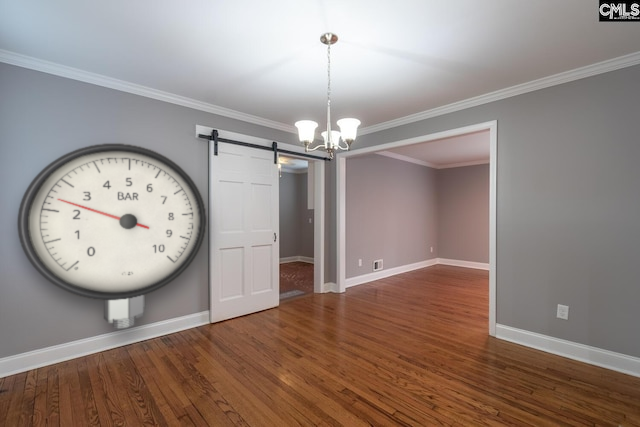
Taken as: 2.4 bar
